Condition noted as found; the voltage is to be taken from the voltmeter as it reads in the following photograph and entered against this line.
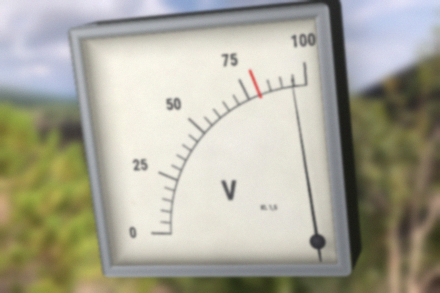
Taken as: 95 V
